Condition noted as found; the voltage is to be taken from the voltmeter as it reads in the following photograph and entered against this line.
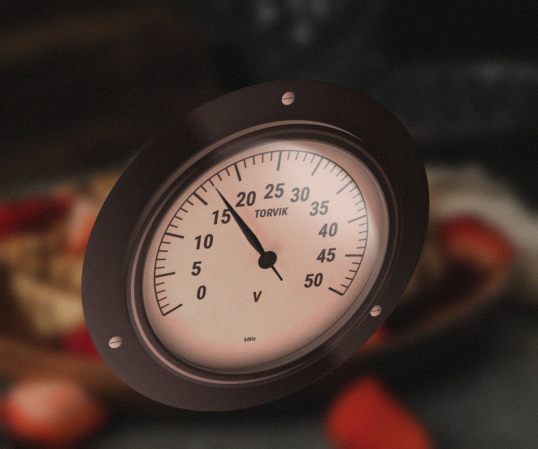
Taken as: 17 V
